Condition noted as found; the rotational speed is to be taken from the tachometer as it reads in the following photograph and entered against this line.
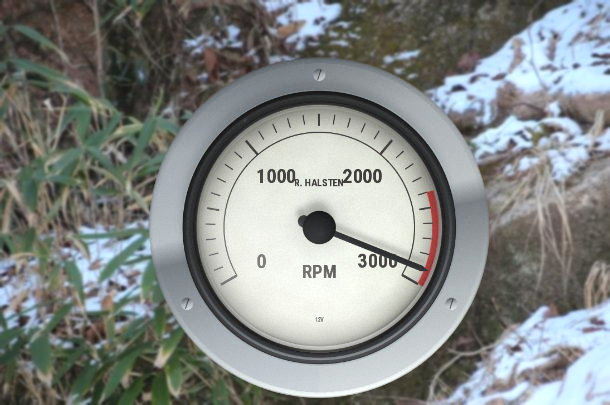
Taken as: 2900 rpm
